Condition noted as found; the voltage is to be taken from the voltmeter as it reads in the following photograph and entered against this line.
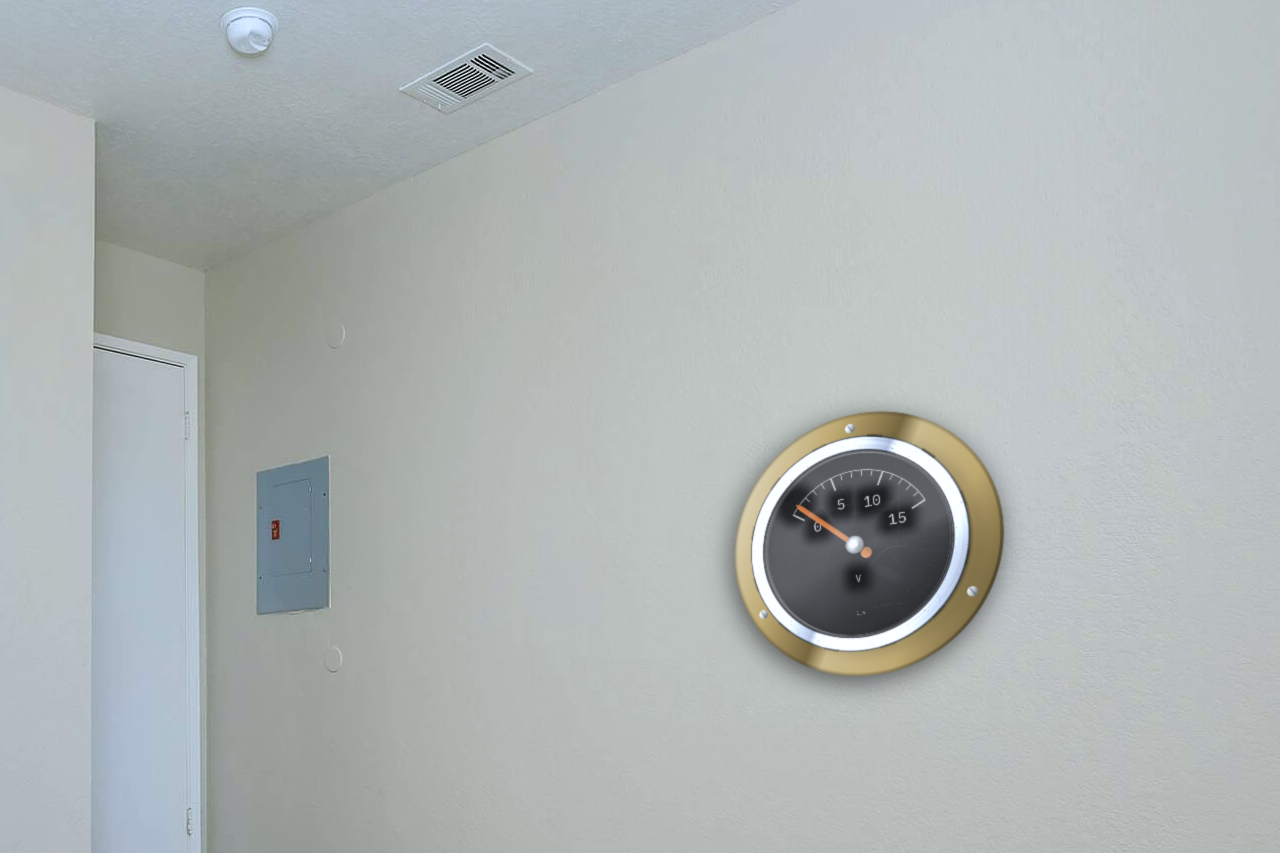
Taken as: 1 V
